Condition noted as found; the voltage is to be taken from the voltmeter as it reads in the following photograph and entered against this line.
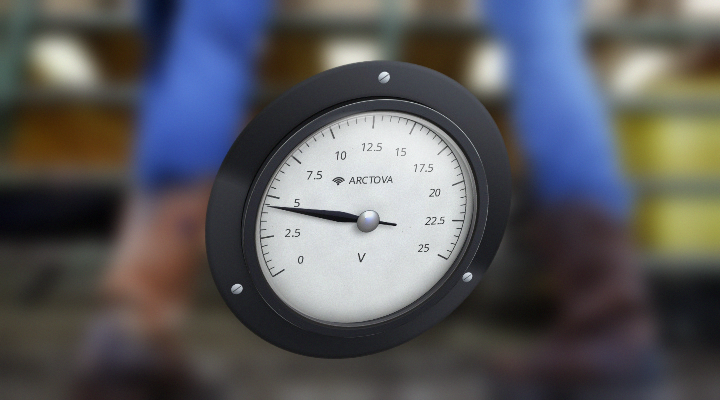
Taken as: 4.5 V
